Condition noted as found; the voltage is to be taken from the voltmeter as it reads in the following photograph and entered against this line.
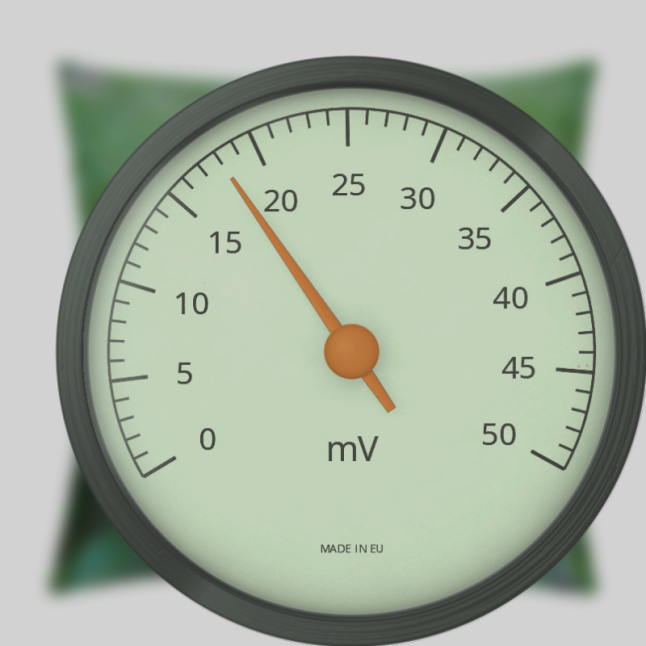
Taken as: 18 mV
